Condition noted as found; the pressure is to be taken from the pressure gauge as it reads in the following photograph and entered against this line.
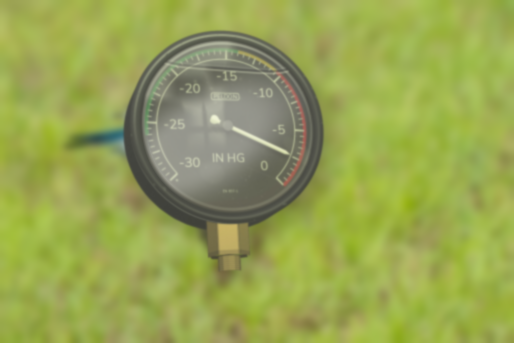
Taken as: -2.5 inHg
